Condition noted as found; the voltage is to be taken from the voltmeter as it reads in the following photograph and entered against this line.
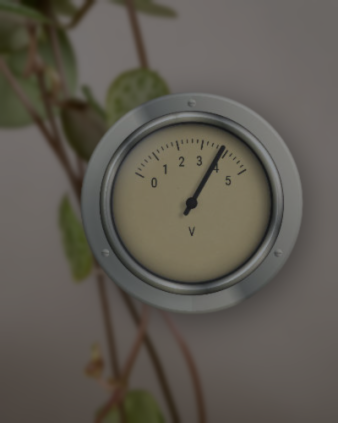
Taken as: 3.8 V
